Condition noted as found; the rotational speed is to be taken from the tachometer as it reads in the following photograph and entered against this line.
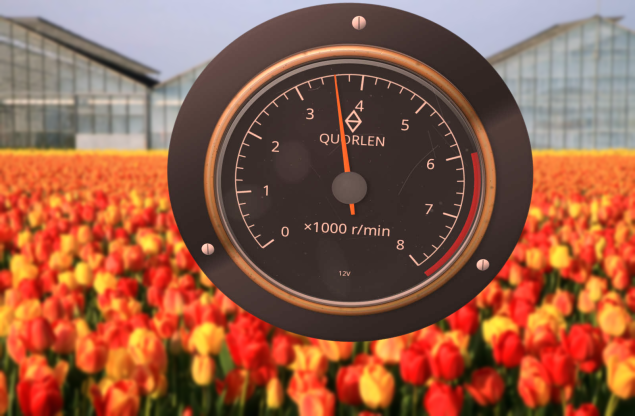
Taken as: 3600 rpm
